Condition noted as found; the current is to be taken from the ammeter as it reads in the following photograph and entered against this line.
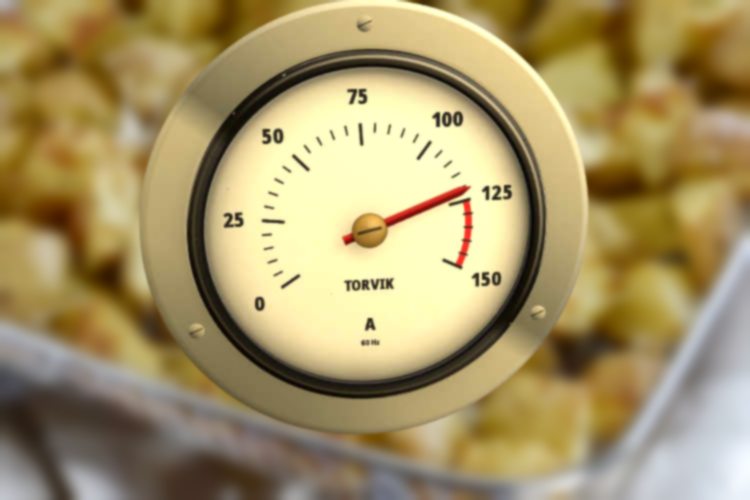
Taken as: 120 A
